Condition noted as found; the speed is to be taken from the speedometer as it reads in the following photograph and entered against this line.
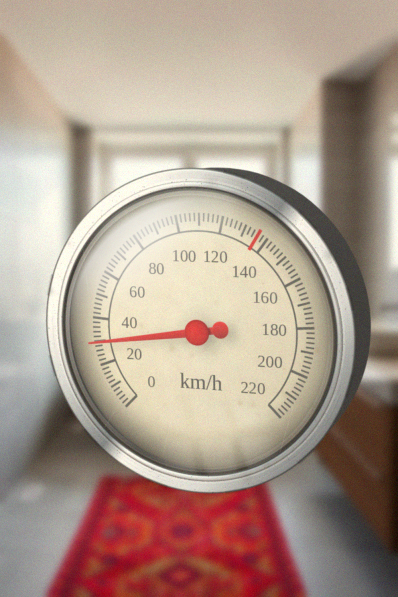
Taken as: 30 km/h
